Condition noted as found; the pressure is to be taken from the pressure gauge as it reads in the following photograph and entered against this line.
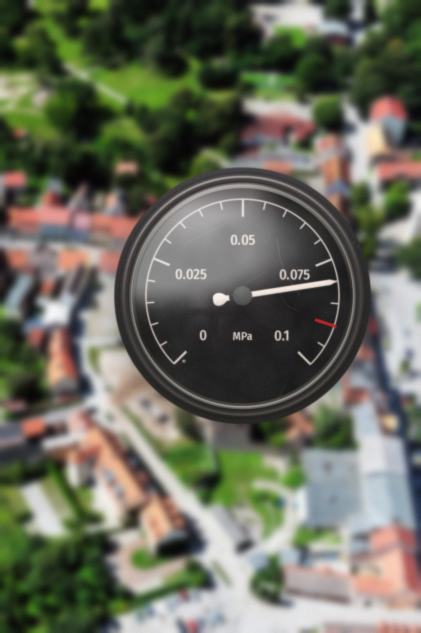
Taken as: 0.08 MPa
